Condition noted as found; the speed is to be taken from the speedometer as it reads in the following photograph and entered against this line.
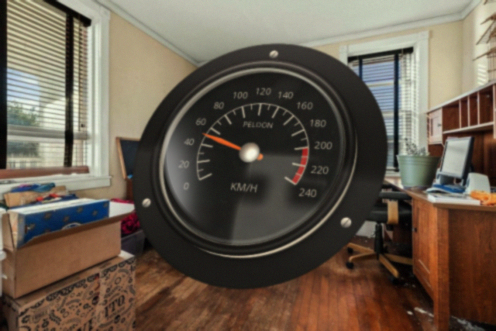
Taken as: 50 km/h
